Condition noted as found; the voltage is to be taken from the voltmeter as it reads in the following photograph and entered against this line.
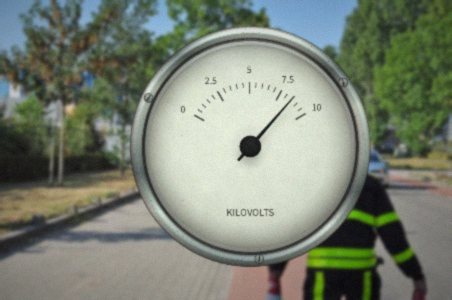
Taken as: 8.5 kV
